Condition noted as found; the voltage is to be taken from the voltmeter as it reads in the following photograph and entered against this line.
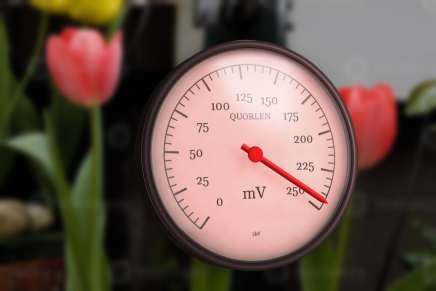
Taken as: 245 mV
